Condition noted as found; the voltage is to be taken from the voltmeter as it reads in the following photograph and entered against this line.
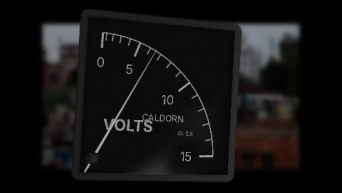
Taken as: 6.5 V
